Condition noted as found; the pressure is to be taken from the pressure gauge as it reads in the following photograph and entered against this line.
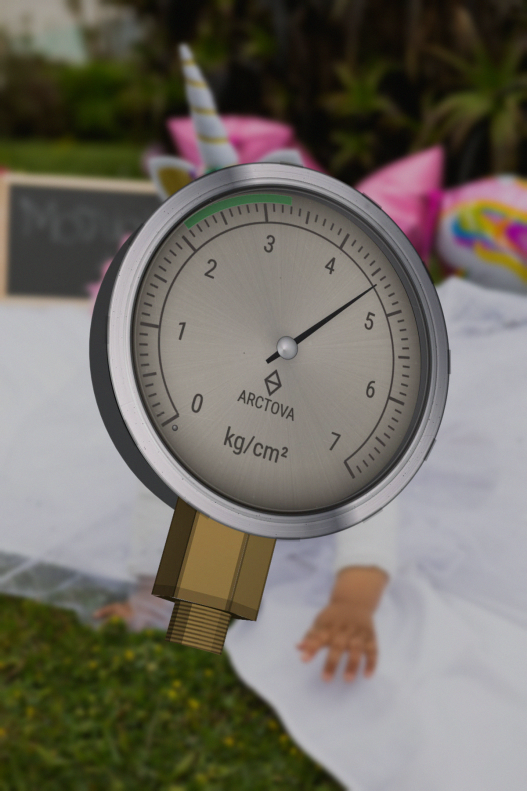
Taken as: 4.6 kg/cm²
